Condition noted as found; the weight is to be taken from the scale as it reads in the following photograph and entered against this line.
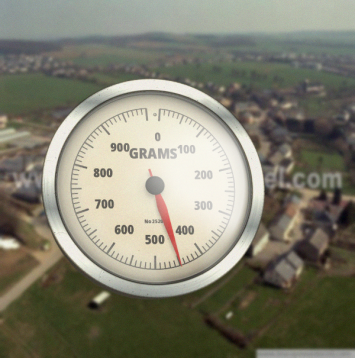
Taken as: 450 g
